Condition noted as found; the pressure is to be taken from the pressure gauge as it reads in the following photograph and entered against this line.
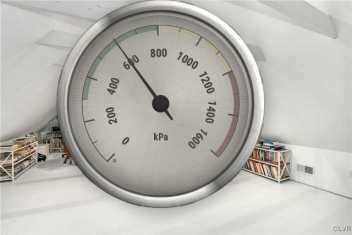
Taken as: 600 kPa
